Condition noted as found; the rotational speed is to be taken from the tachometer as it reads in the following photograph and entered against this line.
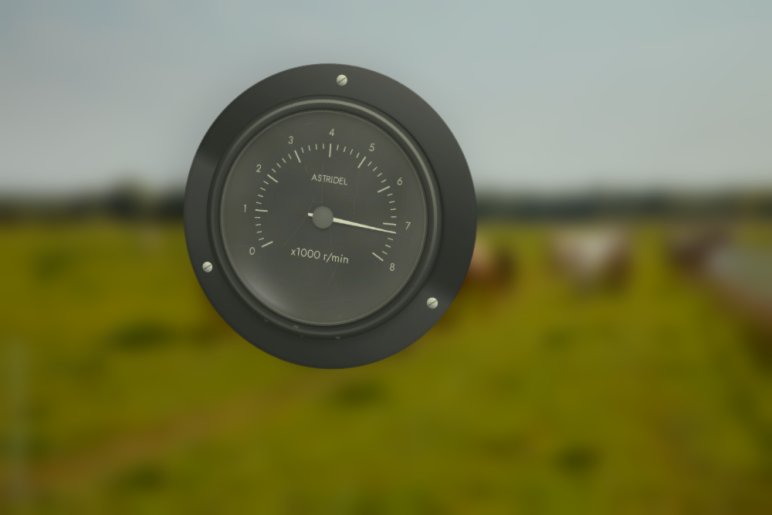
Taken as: 7200 rpm
